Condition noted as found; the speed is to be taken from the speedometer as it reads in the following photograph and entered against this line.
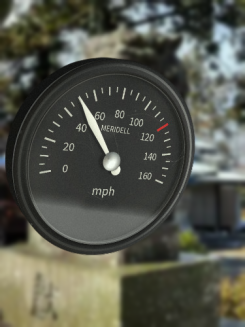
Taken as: 50 mph
